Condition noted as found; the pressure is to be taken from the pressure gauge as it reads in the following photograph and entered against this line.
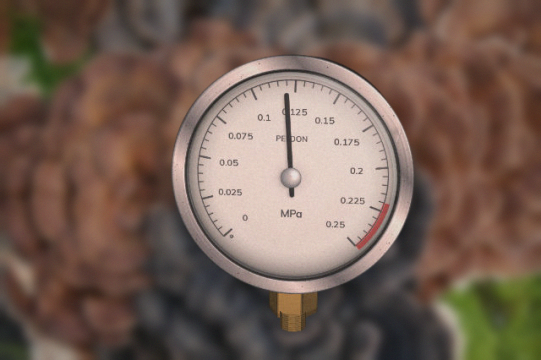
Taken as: 0.12 MPa
